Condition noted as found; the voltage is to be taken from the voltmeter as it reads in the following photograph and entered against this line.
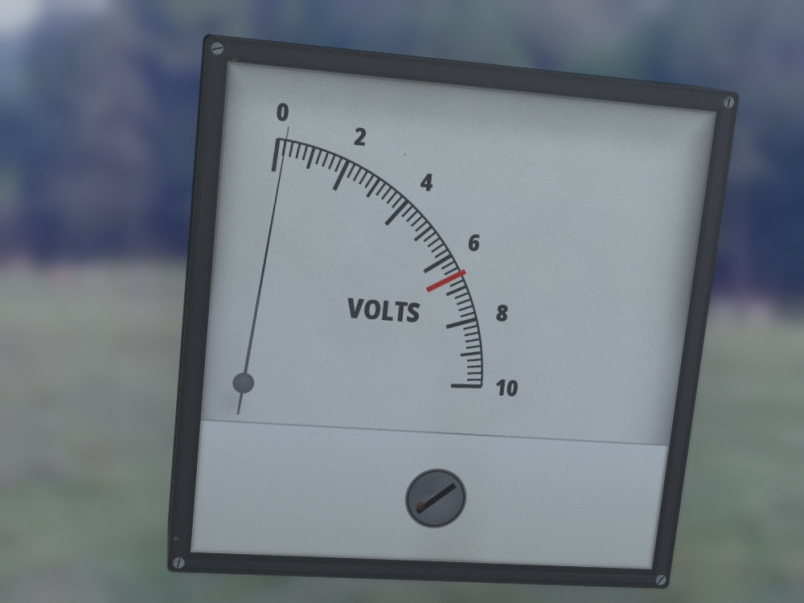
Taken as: 0.2 V
